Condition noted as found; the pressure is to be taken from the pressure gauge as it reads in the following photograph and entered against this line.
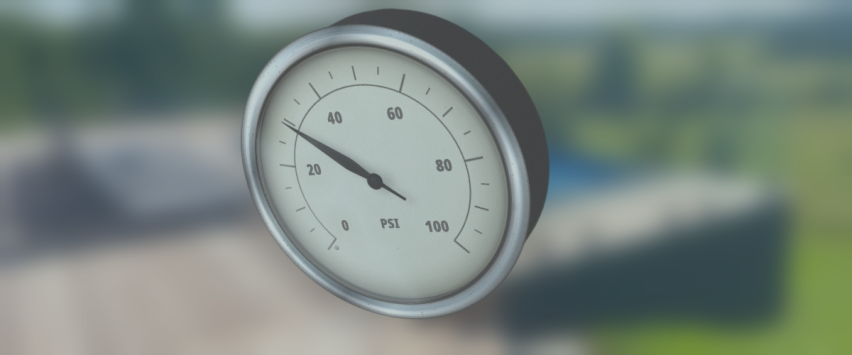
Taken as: 30 psi
